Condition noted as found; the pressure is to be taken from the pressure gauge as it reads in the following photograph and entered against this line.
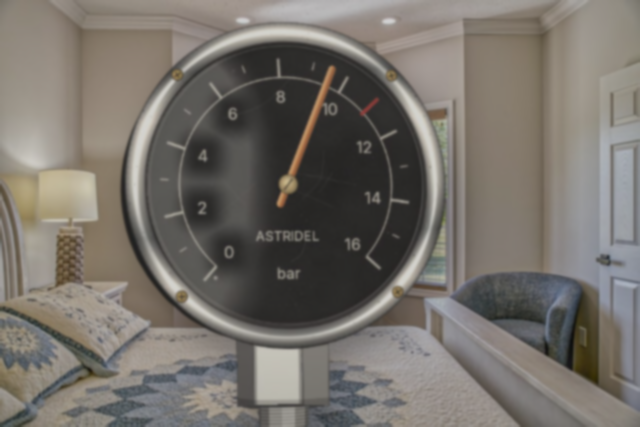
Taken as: 9.5 bar
